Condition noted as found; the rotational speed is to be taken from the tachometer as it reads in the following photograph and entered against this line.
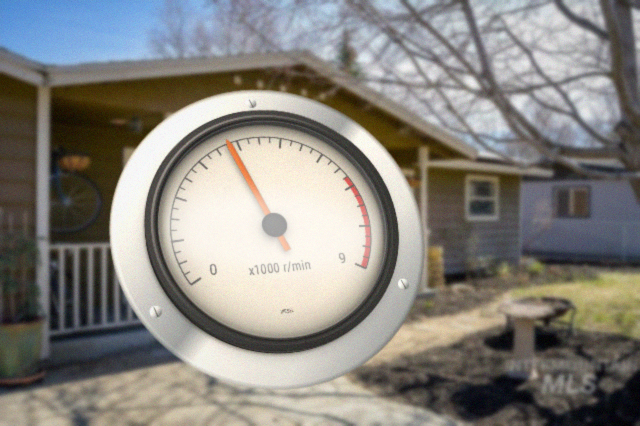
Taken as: 3750 rpm
